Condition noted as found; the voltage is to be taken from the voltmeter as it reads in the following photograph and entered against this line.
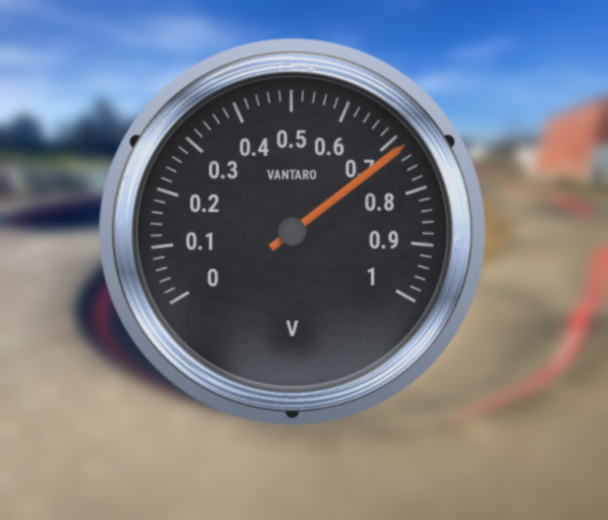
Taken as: 0.72 V
